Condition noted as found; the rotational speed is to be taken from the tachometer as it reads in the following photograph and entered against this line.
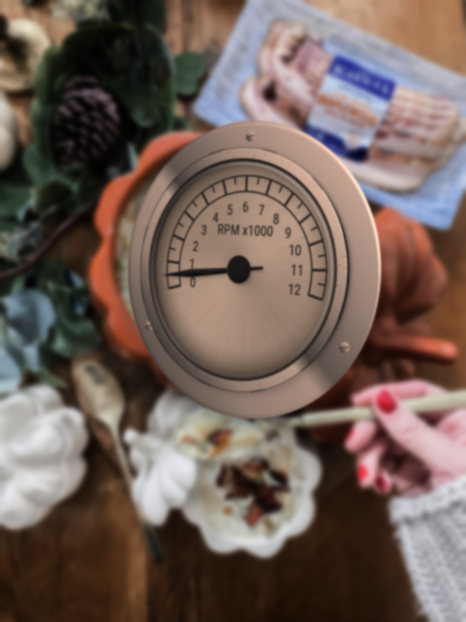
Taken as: 500 rpm
